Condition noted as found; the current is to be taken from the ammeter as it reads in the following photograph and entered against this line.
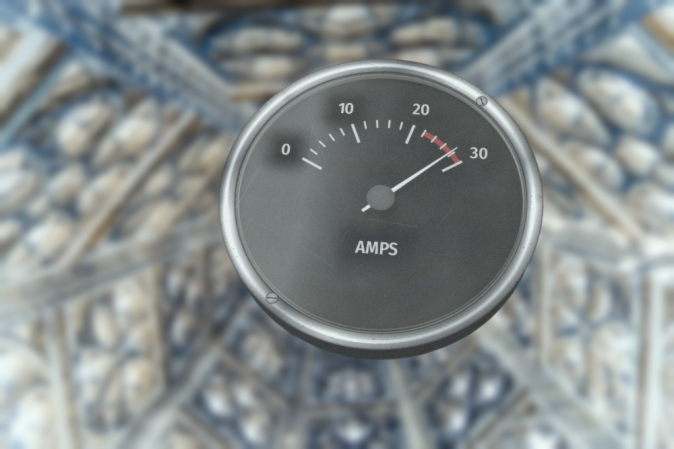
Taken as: 28 A
